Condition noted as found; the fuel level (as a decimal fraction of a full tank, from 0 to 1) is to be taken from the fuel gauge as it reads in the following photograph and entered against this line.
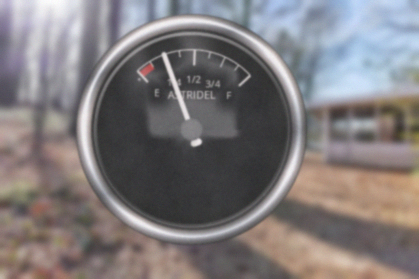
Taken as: 0.25
